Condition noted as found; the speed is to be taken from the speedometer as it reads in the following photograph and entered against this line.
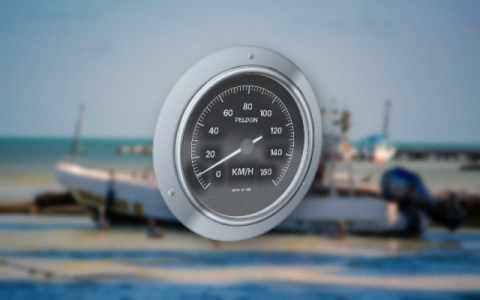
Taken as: 10 km/h
